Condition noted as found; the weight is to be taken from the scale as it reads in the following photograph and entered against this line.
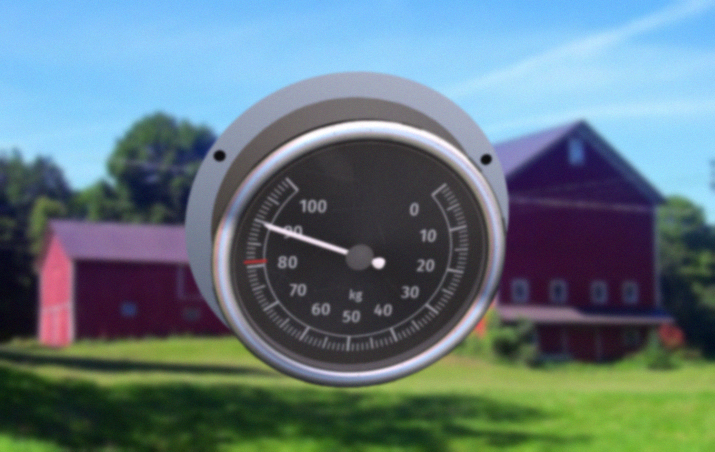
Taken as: 90 kg
